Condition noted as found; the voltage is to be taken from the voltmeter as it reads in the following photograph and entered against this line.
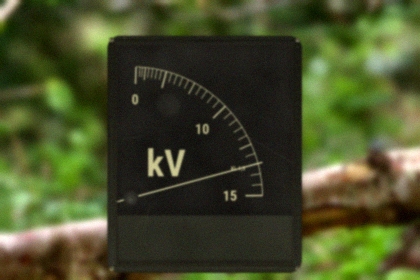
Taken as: 13.5 kV
